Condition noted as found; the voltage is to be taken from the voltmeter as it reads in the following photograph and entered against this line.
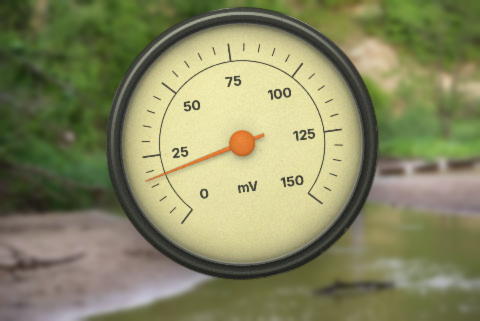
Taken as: 17.5 mV
